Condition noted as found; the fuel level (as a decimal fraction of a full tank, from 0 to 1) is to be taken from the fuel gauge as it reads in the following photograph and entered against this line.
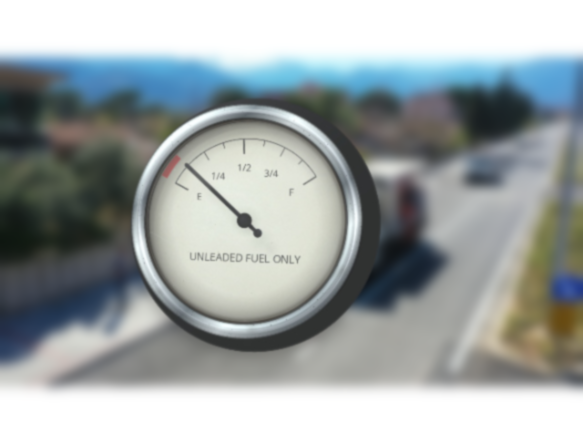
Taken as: 0.125
